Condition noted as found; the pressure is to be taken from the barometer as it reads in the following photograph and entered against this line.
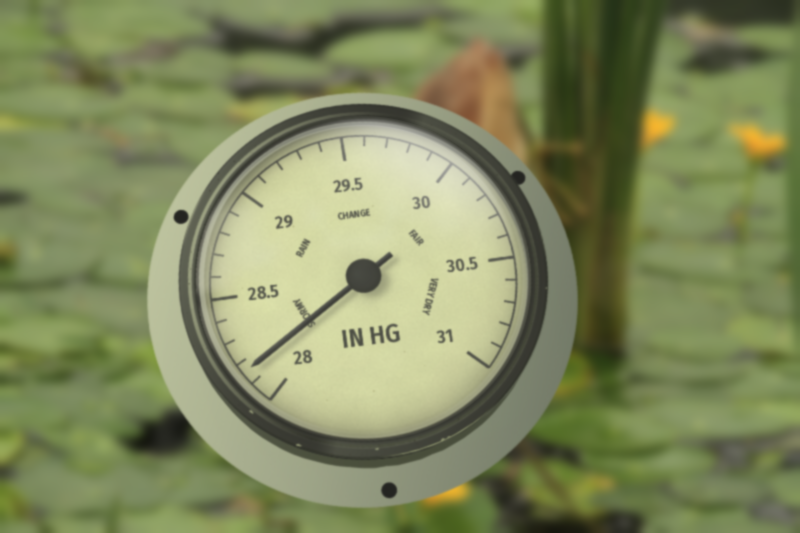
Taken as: 28.15 inHg
